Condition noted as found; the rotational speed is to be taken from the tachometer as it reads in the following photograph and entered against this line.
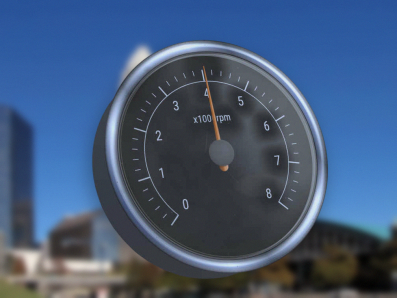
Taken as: 4000 rpm
